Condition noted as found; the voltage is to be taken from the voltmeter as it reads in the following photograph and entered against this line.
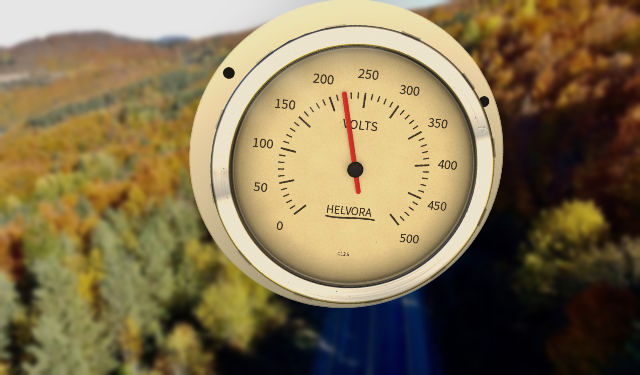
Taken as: 220 V
